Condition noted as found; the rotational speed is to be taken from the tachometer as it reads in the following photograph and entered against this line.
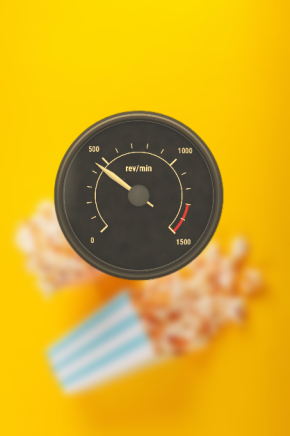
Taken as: 450 rpm
